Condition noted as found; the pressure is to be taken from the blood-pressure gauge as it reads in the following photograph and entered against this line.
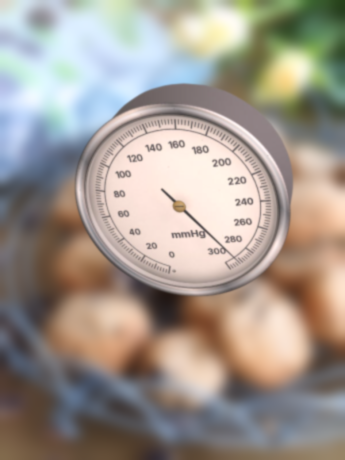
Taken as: 290 mmHg
